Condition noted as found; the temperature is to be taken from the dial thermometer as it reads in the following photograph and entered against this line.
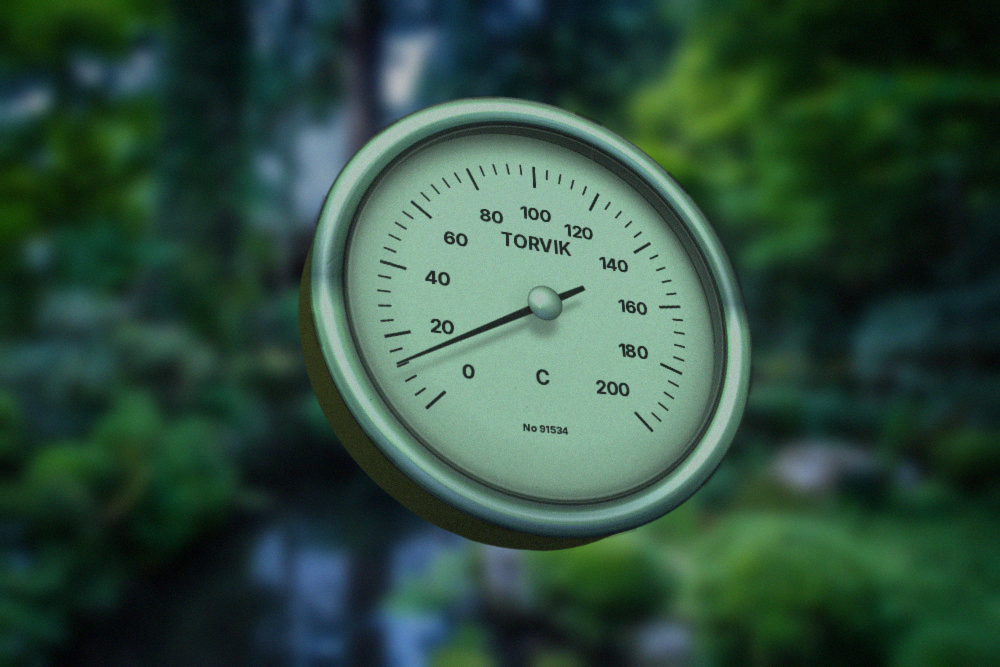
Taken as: 12 °C
